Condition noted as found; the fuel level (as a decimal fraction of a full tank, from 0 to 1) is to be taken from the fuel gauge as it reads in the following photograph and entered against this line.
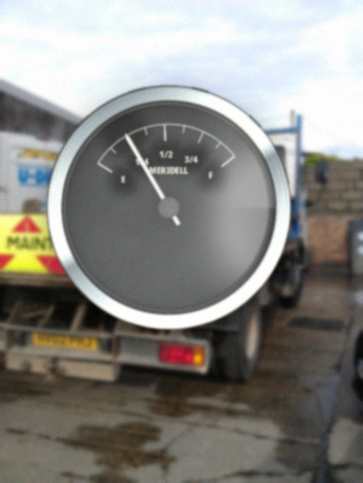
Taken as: 0.25
